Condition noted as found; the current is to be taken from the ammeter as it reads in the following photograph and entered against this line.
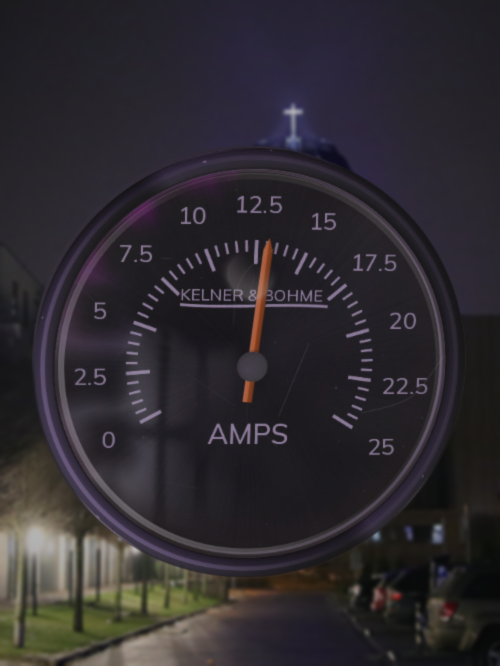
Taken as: 13 A
